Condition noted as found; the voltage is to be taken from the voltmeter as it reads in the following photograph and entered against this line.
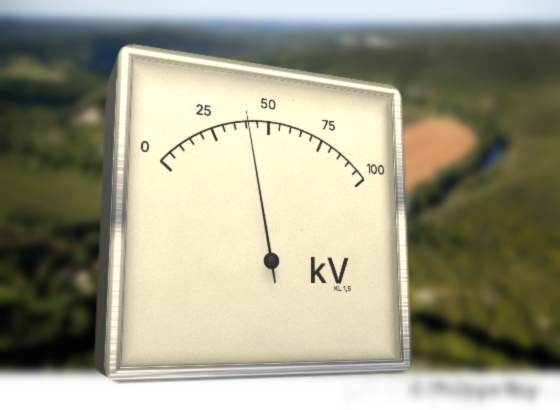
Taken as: 40 kV
